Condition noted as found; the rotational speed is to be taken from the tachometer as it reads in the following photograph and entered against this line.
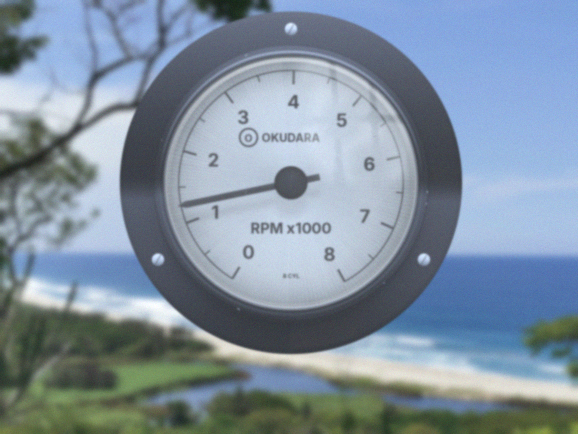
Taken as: 1250 rpm
